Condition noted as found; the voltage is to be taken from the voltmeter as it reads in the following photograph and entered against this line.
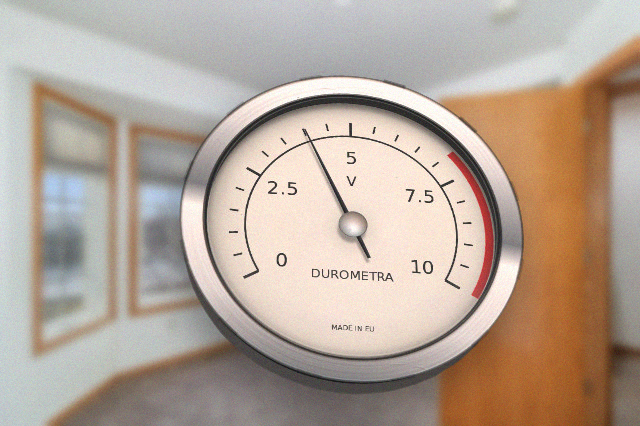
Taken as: 4 V
